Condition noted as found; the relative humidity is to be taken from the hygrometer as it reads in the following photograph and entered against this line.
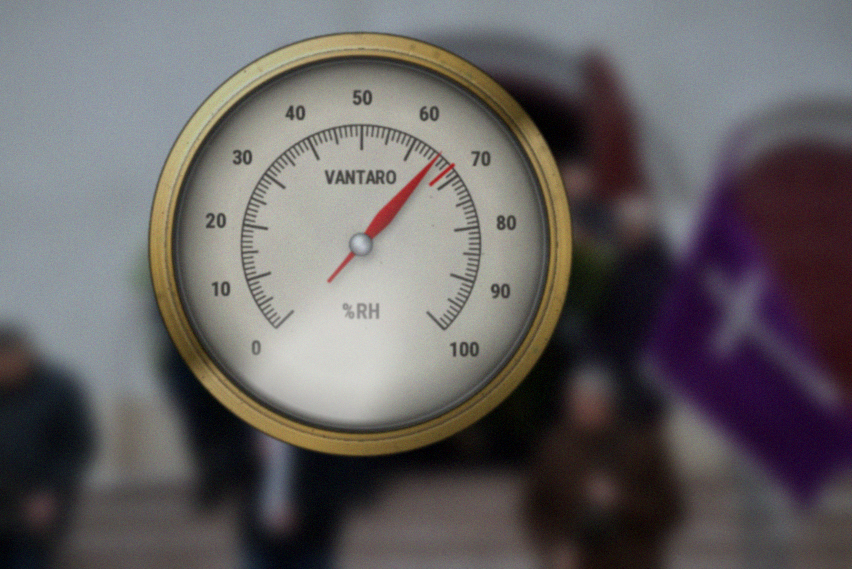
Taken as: 65 %
